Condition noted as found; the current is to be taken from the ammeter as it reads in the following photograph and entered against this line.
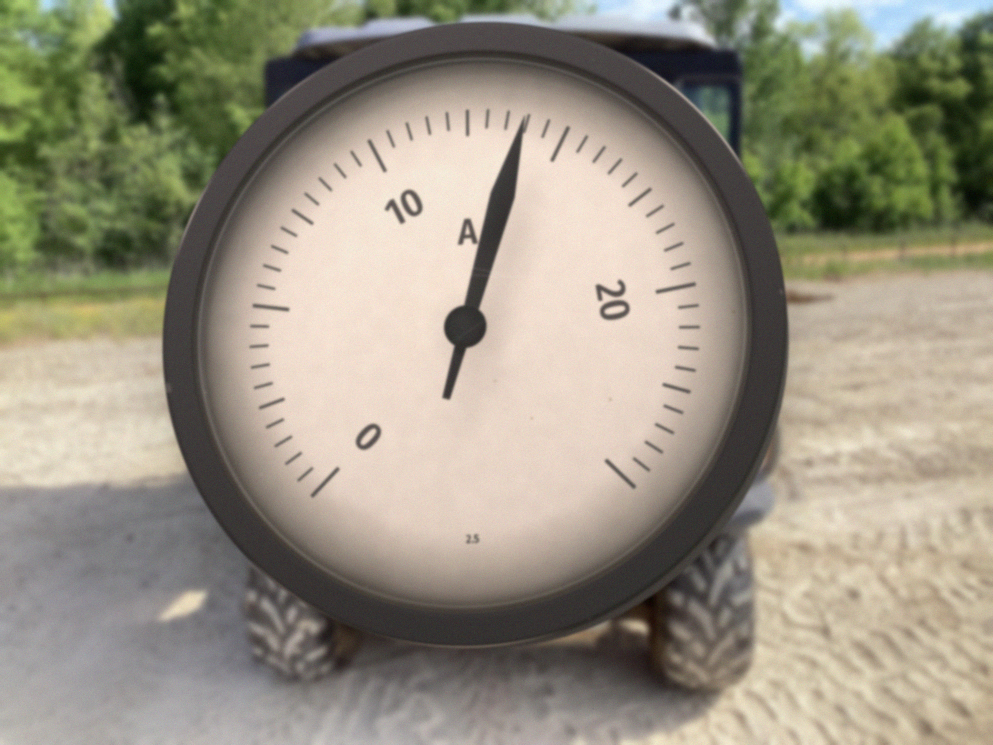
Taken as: 14 A
